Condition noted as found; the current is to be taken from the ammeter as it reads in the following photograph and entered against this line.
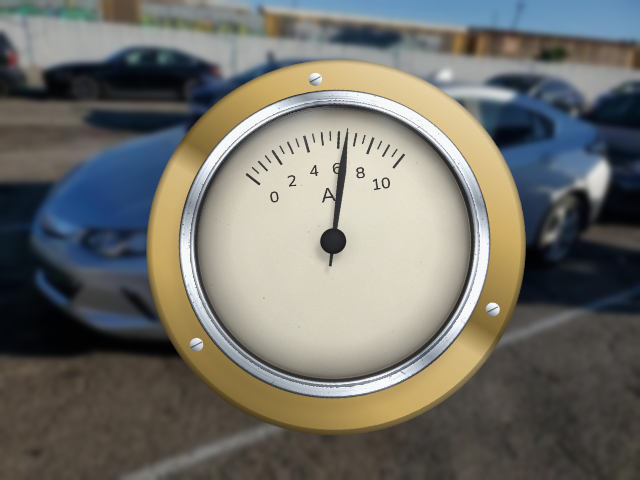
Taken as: 6.5 A
